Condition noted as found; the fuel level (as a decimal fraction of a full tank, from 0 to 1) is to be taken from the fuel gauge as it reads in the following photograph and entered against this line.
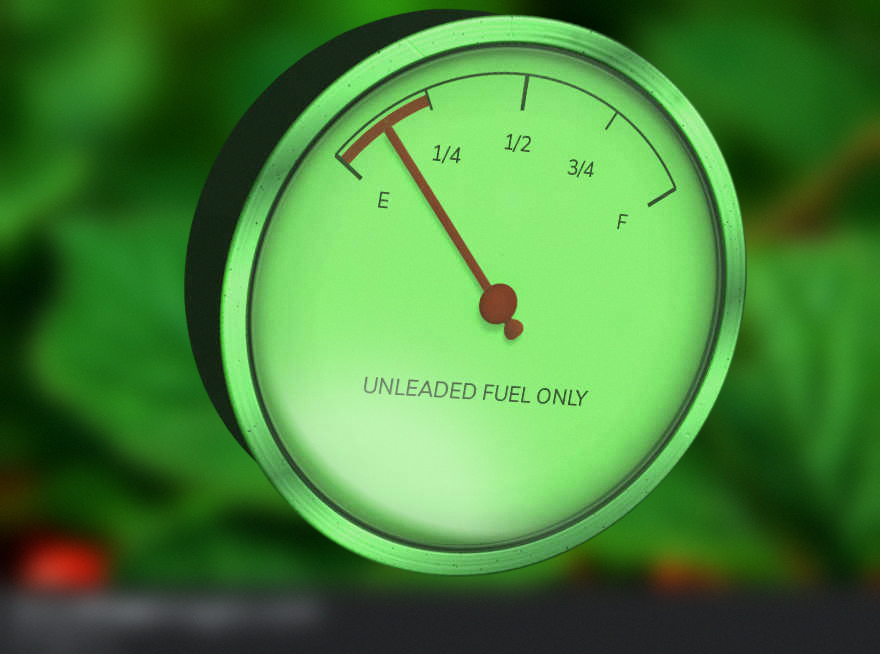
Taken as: 0.125
